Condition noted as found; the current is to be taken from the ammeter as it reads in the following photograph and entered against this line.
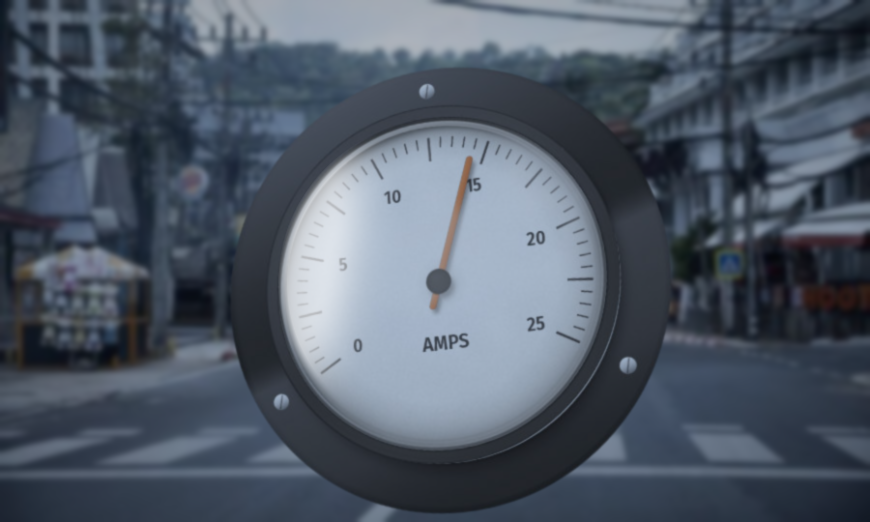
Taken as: 14.5 A
